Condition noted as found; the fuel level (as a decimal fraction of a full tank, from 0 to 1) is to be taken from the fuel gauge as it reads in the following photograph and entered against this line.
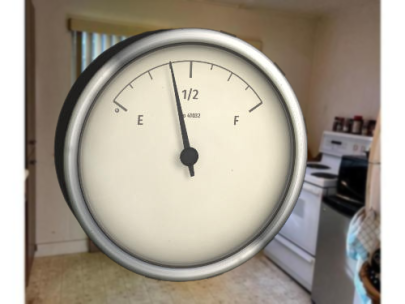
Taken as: 0.375
